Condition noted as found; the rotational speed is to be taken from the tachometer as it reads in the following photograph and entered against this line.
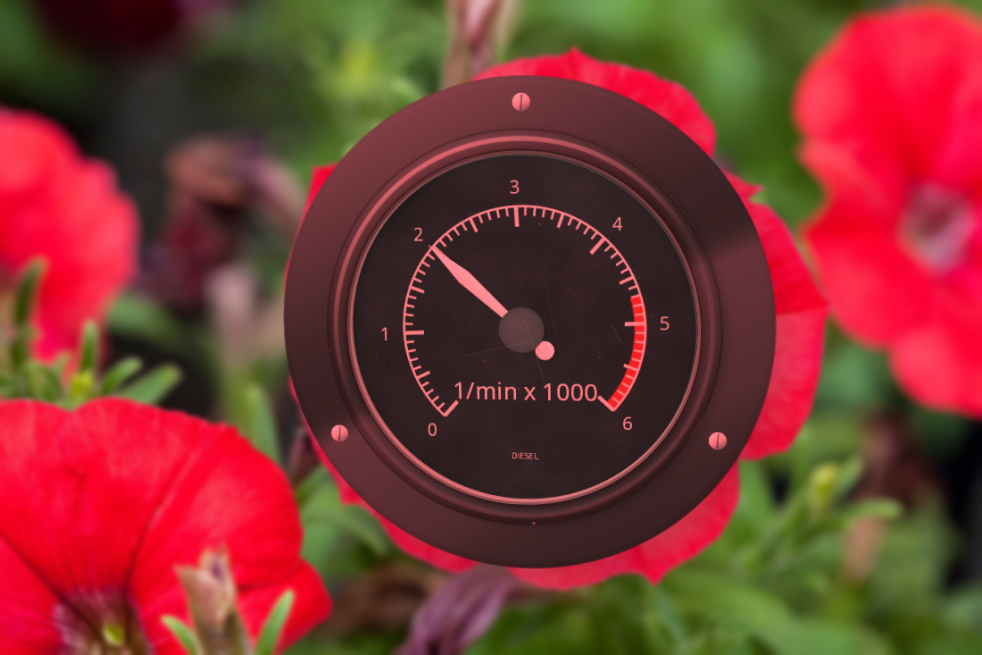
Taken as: 2000 rpm
